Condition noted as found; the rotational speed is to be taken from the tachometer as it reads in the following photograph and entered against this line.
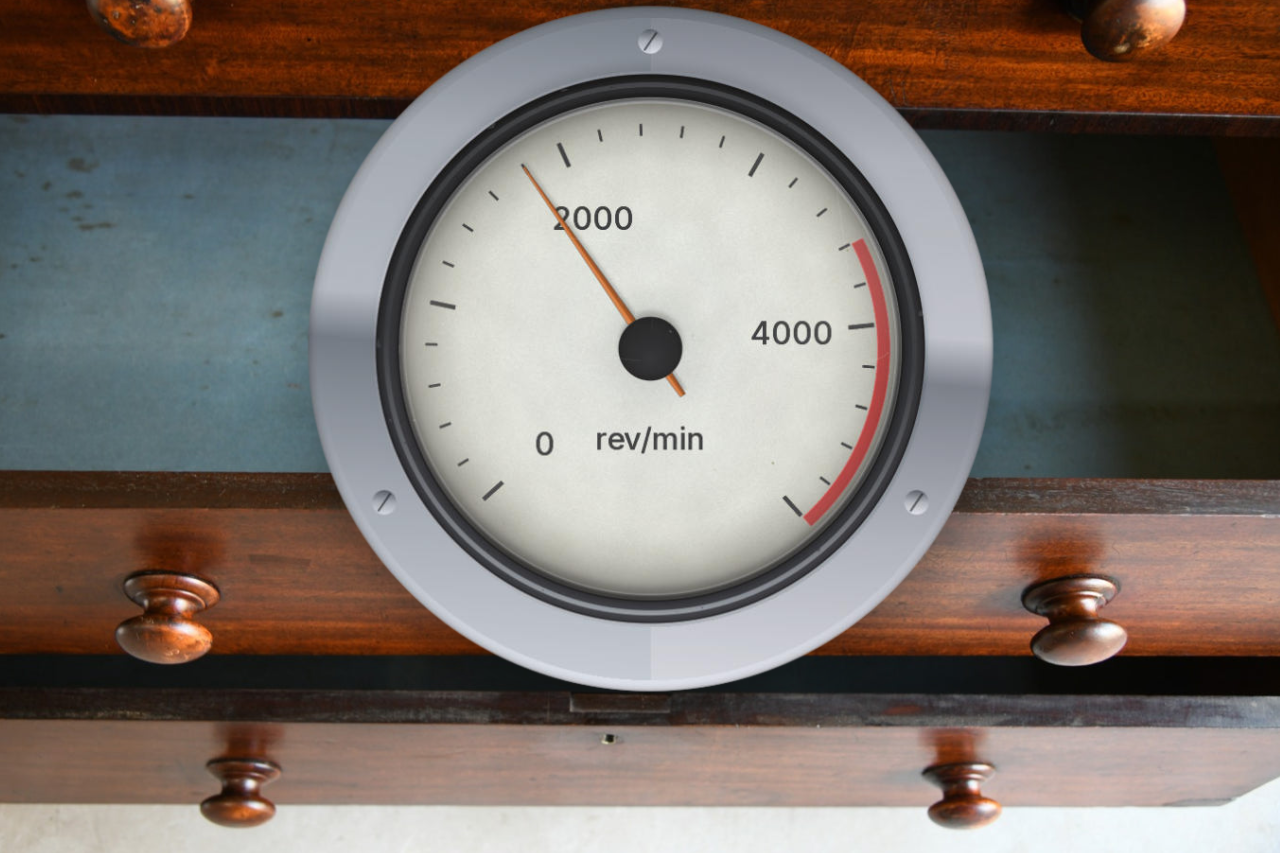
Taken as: 1800 rpm
